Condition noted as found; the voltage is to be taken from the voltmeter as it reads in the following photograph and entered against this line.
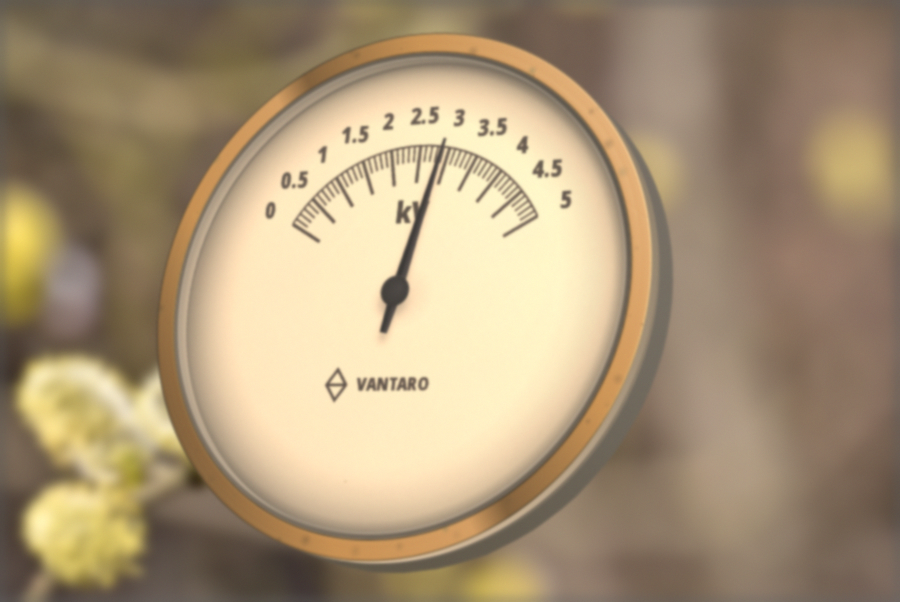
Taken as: 3 kV
